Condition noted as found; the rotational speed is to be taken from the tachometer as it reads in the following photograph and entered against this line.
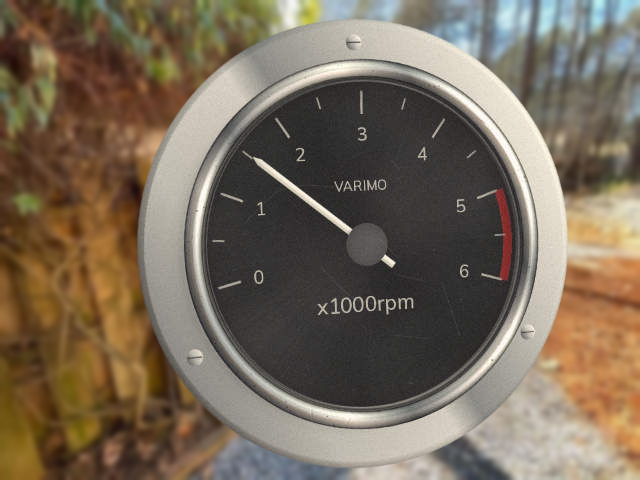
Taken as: 1500 rpm
